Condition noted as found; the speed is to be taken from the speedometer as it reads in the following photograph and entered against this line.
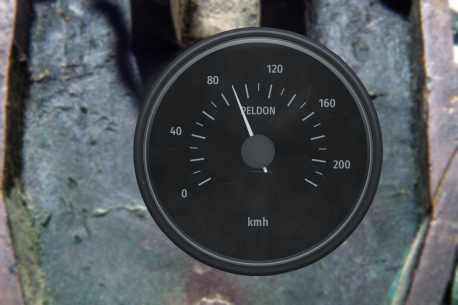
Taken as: 90 km/h
